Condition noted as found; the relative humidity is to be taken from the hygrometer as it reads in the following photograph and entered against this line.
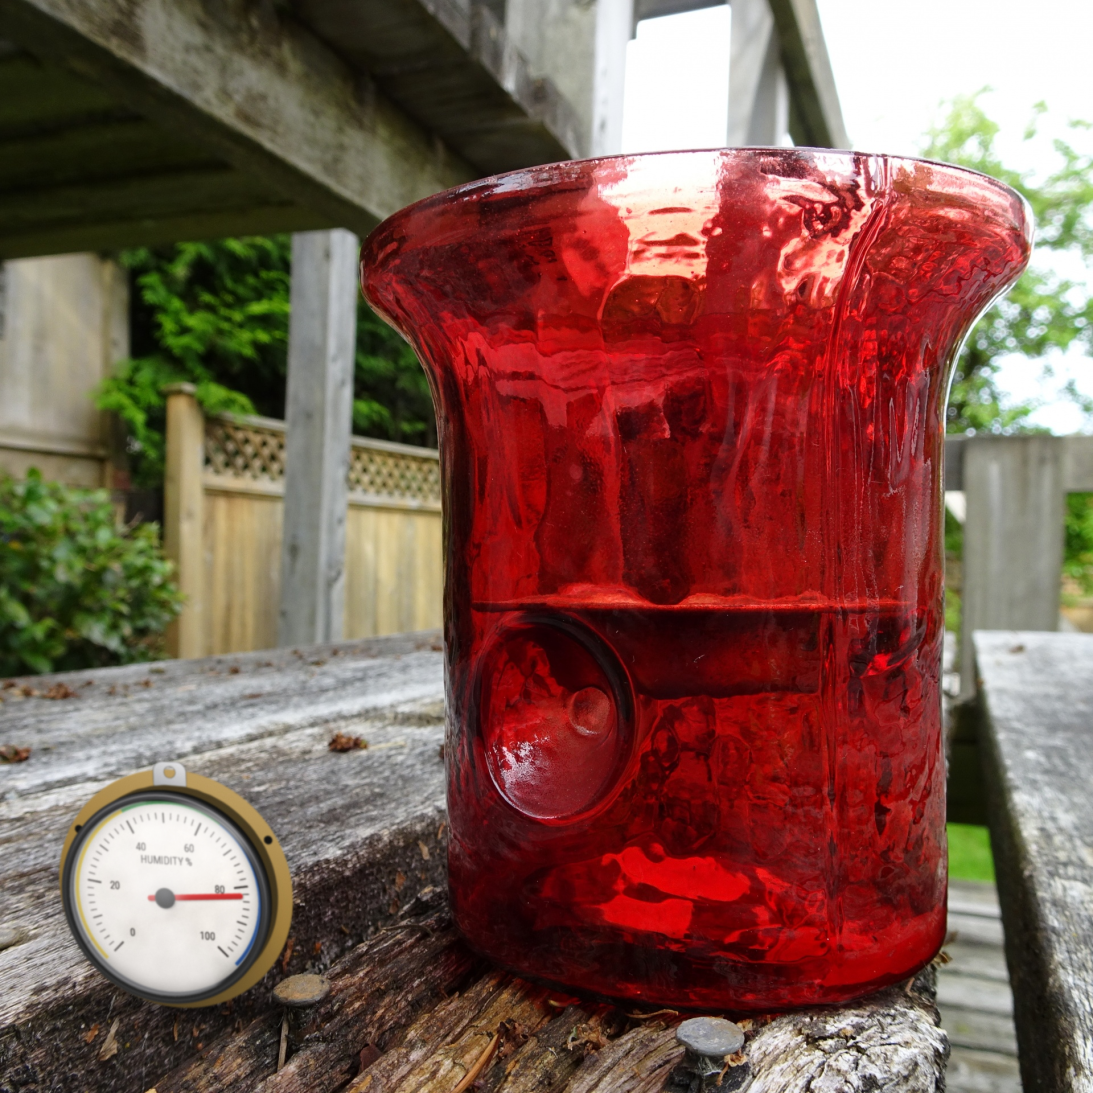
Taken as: 82 %
